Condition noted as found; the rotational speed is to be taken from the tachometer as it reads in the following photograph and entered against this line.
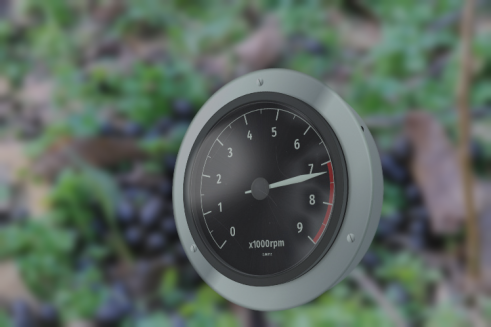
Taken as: 7250 rpm
